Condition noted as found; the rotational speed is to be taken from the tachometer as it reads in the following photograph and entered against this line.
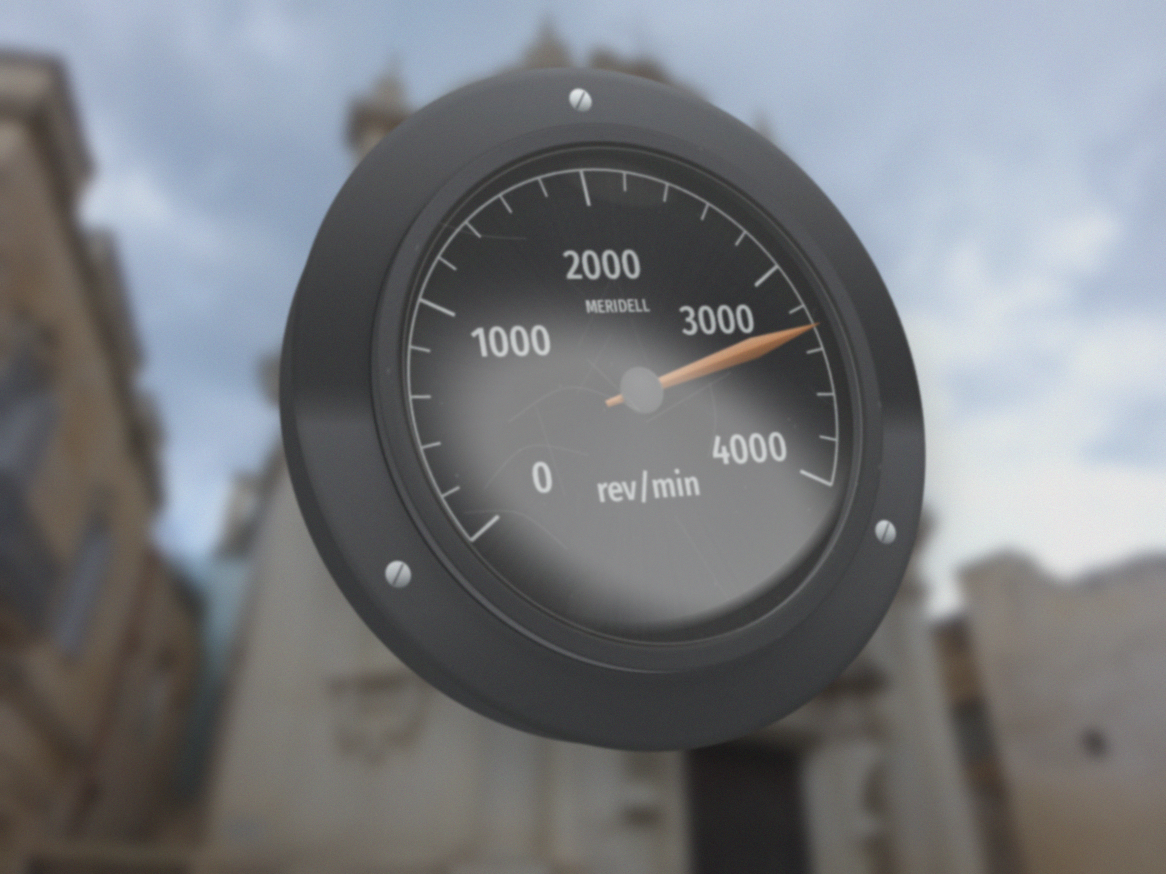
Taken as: 3300 rpm
